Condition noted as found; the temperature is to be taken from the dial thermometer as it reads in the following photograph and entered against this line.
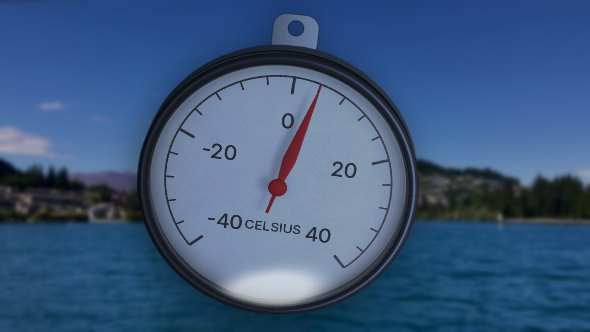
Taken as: 4 °C
